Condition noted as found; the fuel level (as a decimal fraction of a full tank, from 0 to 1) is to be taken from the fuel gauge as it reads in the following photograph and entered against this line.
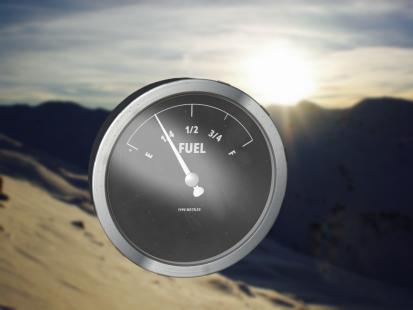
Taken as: 0.25
